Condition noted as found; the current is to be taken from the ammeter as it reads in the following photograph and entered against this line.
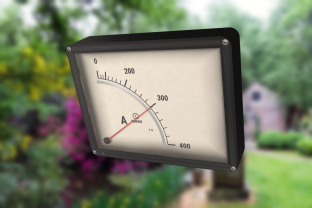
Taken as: 300 A
